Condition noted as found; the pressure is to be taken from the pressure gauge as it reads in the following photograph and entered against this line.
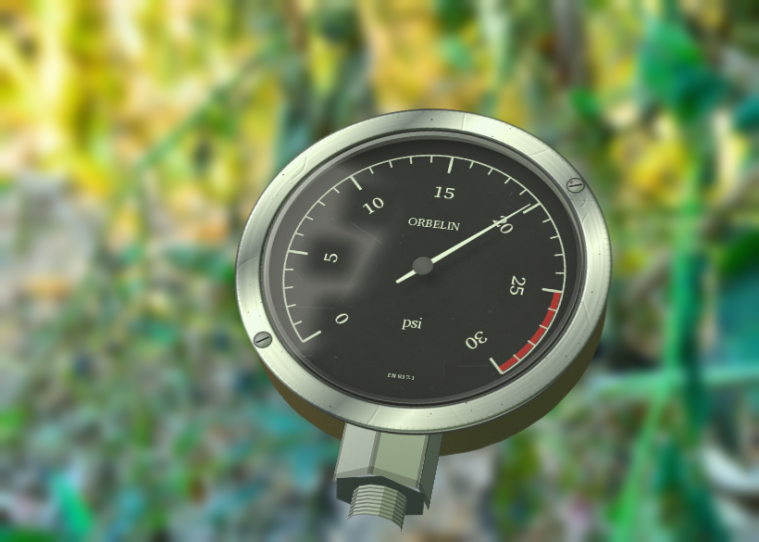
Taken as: 20 psi
